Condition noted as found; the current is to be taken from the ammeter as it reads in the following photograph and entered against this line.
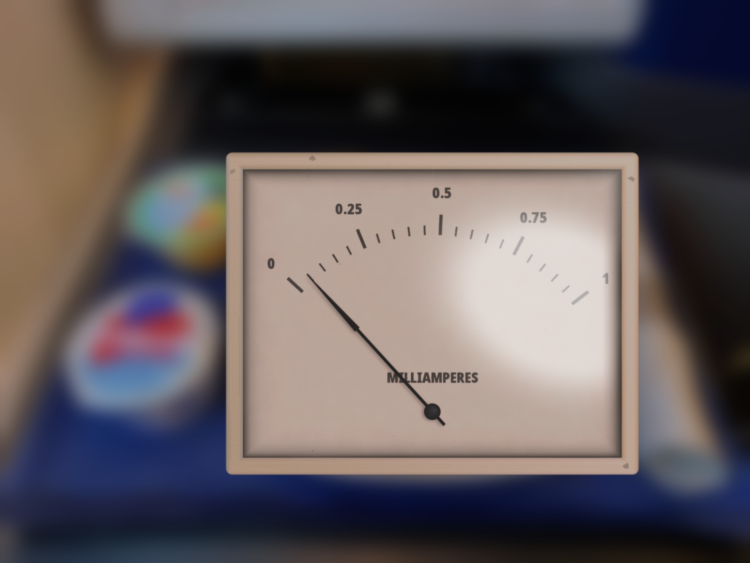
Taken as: 0.05 mA
